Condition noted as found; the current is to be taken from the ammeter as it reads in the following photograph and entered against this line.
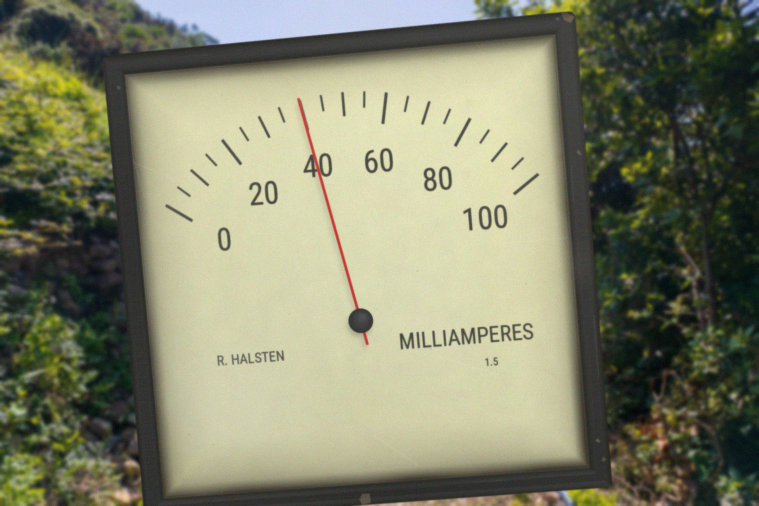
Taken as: 40 mA
